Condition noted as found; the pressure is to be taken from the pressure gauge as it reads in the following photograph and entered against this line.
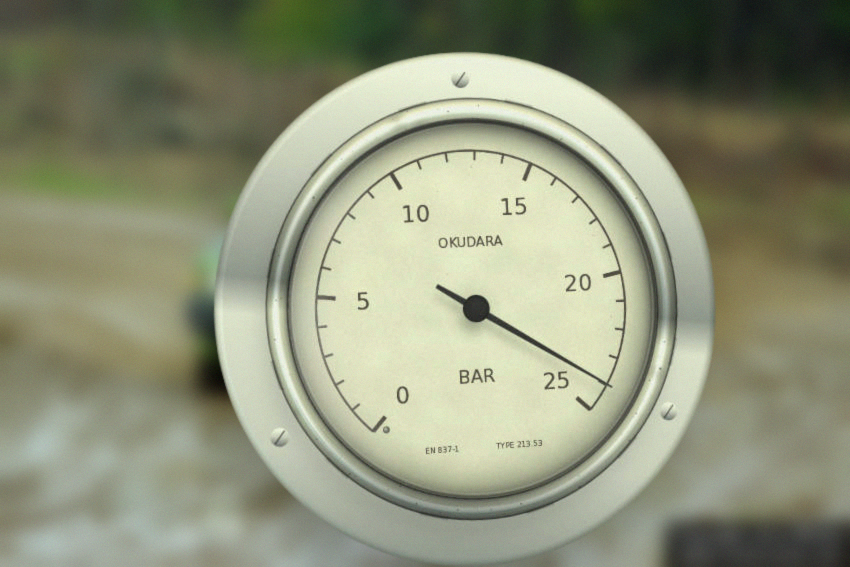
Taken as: 24 bar
